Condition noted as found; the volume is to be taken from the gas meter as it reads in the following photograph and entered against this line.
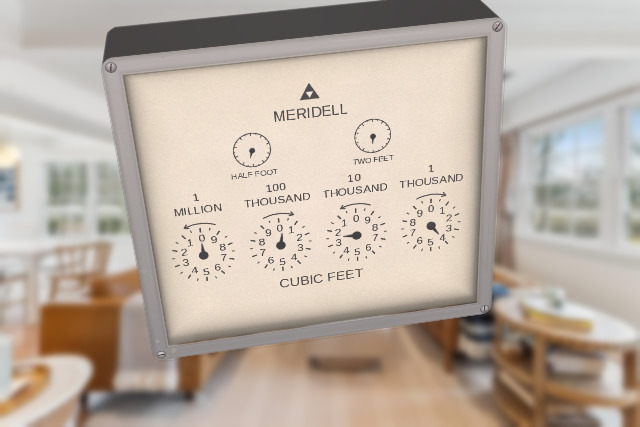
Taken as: 2400 ft³
